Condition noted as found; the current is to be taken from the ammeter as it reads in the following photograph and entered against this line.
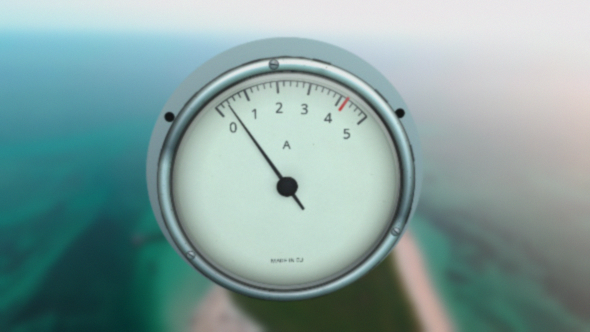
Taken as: 0.4 A
